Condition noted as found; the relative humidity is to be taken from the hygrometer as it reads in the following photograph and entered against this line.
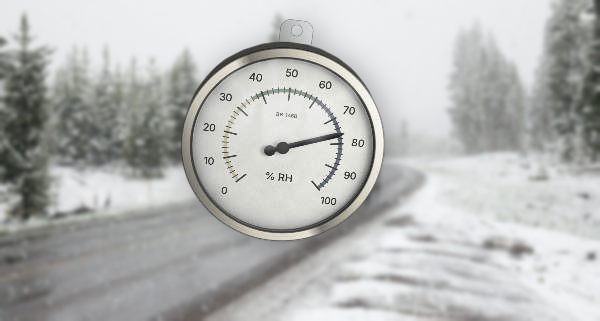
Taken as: 76 %
